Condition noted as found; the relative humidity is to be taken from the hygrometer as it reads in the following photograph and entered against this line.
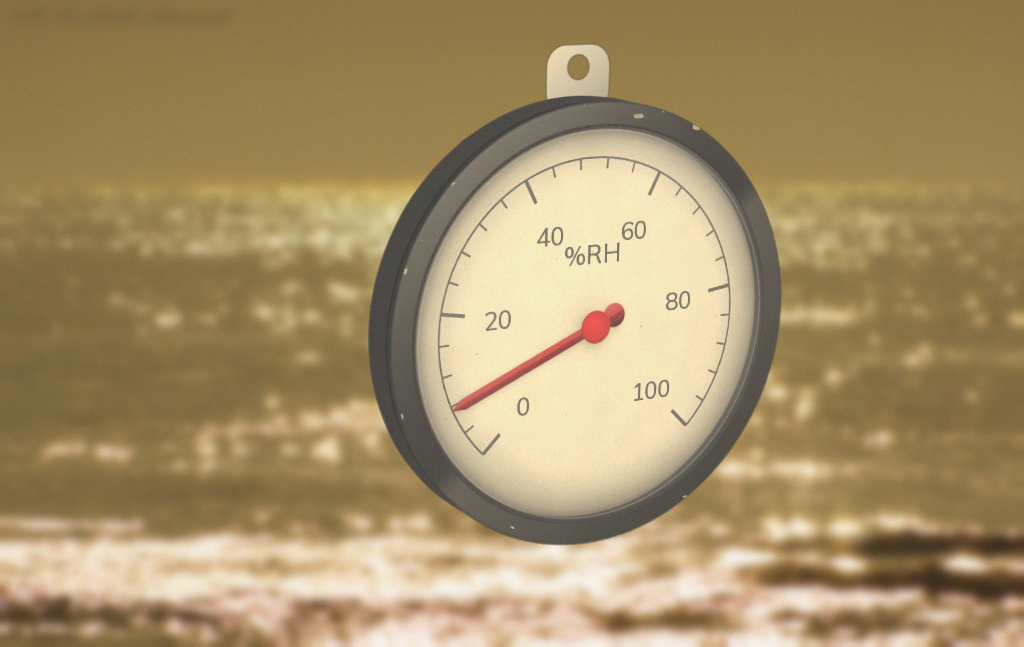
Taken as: 8 %
